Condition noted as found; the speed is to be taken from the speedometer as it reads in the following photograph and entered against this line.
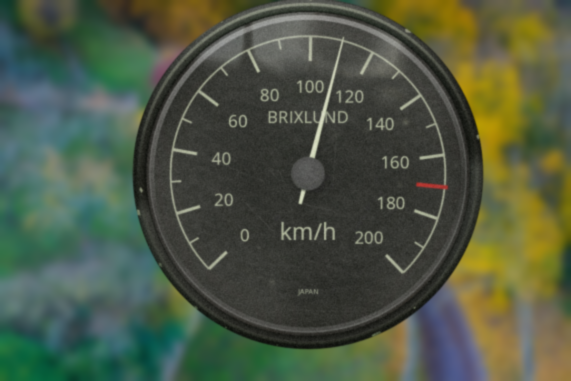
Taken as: 110 km/h
